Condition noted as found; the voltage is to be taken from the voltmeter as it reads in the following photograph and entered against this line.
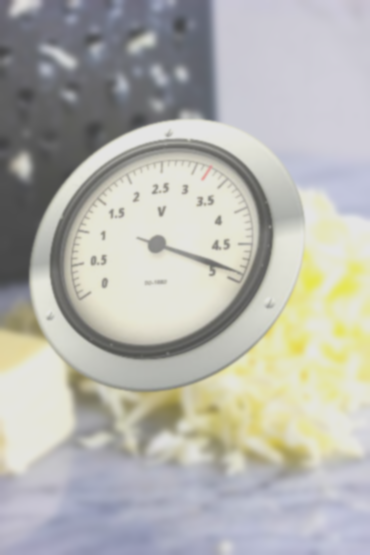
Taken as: 4.9 V
